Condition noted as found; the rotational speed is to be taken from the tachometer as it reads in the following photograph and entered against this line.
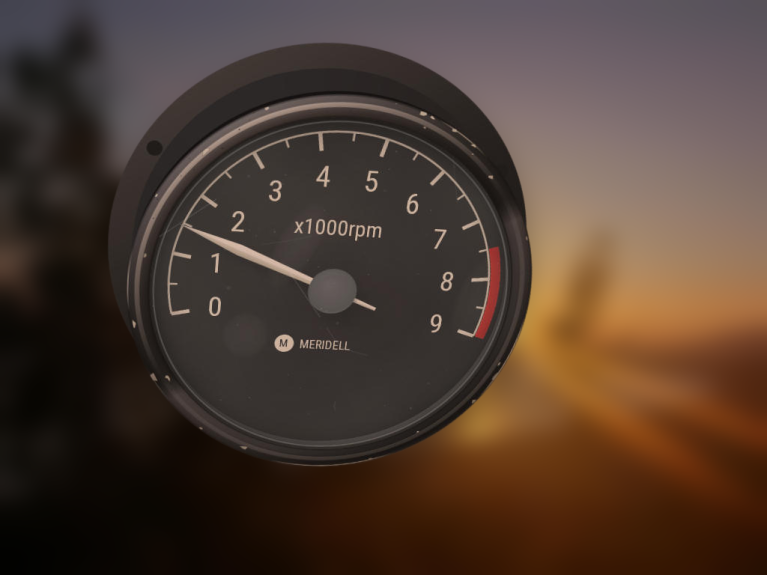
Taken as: 1500 rpm
